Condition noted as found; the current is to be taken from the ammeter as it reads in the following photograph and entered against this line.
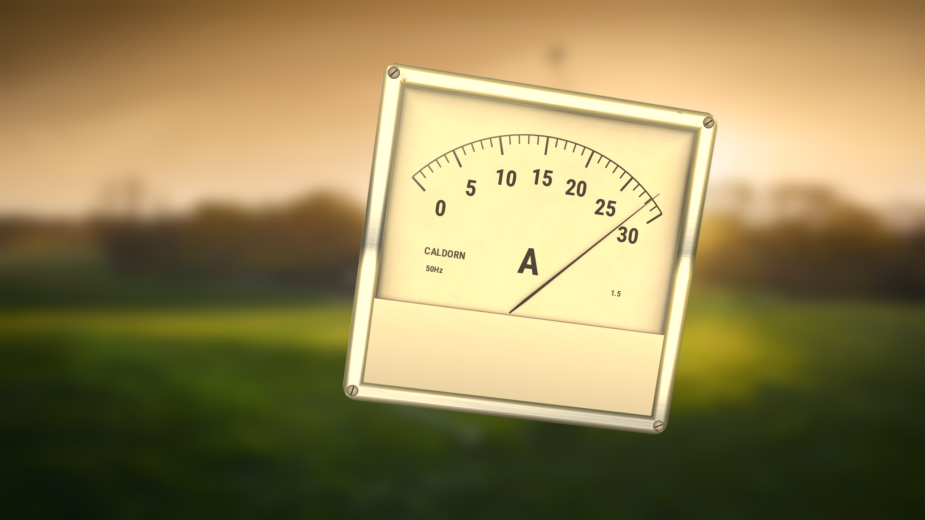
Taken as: 28 A
